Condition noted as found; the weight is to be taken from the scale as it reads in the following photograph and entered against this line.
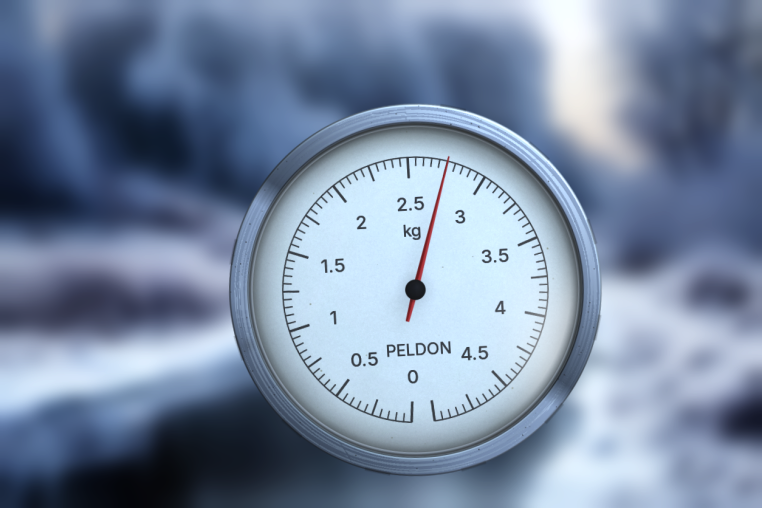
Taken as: 2.75 kg
